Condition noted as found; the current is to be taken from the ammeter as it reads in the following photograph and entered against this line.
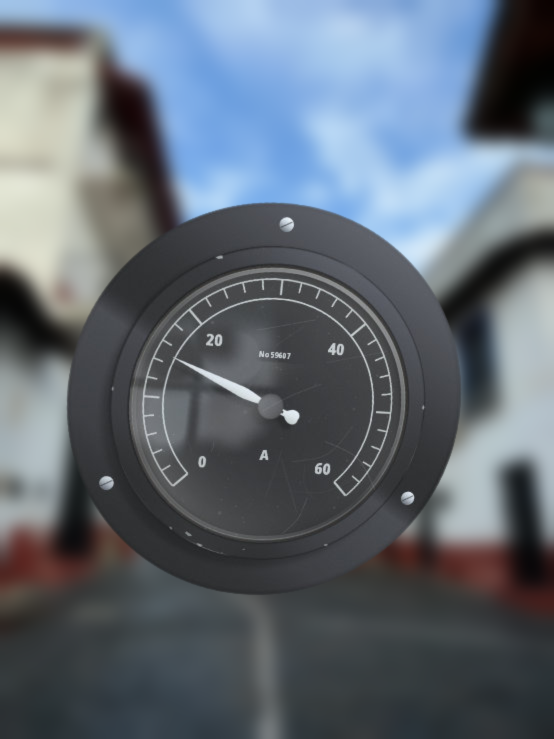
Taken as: 15 A
